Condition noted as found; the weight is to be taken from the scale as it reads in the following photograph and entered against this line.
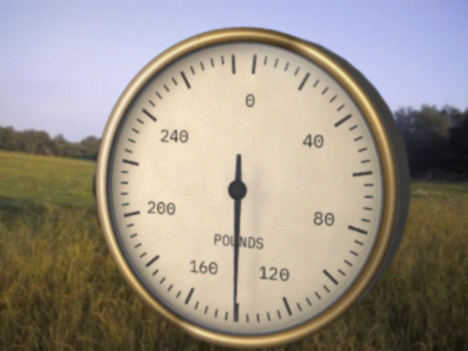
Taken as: 140 lb
